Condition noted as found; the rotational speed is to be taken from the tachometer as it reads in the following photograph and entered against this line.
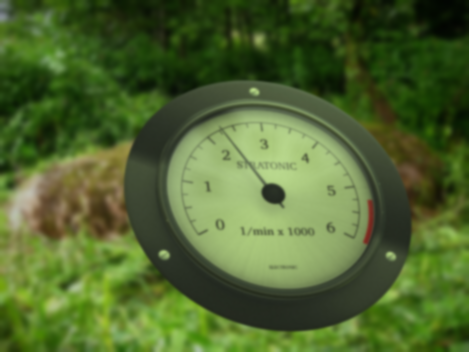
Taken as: 2250 rpm
